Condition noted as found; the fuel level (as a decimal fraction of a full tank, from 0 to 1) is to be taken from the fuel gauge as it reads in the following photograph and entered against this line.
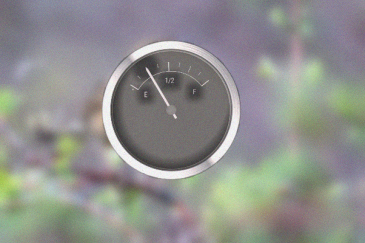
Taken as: 0.25
